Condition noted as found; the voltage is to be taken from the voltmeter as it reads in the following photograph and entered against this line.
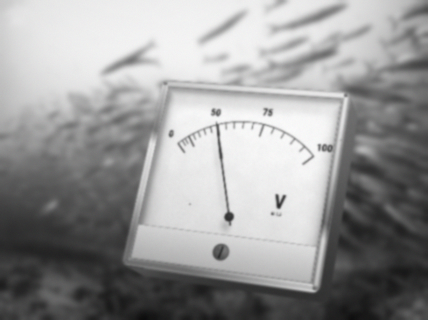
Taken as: 50 V
